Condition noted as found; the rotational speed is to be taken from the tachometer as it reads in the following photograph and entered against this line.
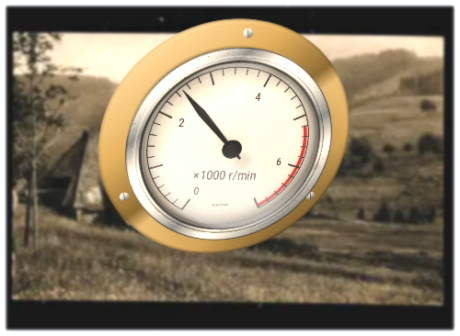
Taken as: 2500 rpm
